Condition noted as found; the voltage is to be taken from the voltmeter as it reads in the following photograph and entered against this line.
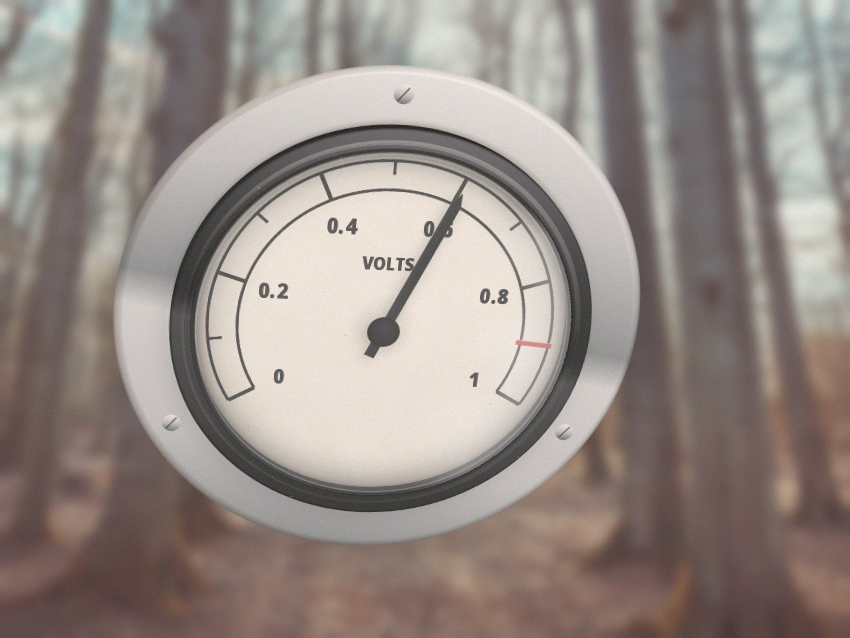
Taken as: 0.6 V
